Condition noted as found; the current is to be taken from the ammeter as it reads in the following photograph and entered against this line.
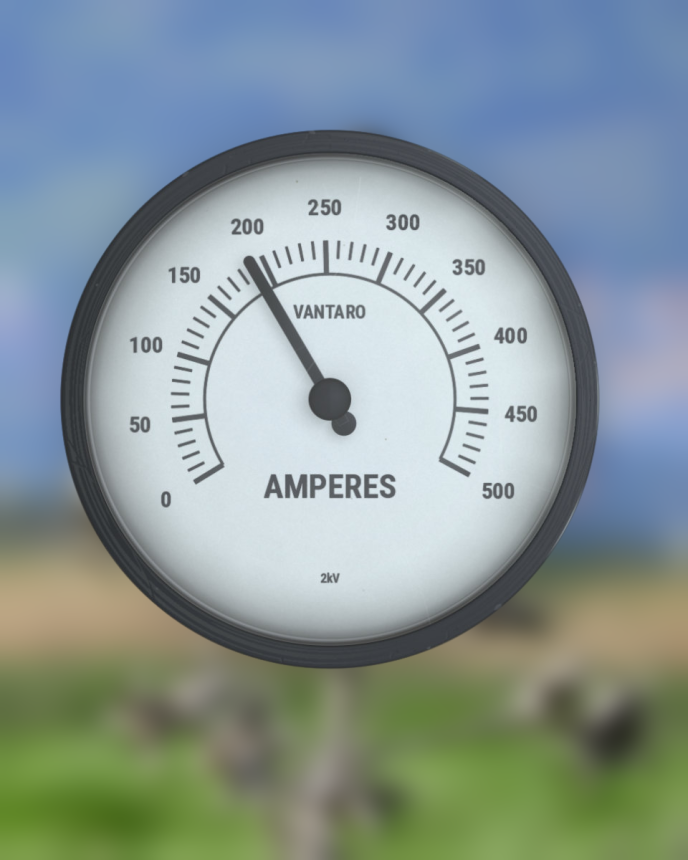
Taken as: 190 A
